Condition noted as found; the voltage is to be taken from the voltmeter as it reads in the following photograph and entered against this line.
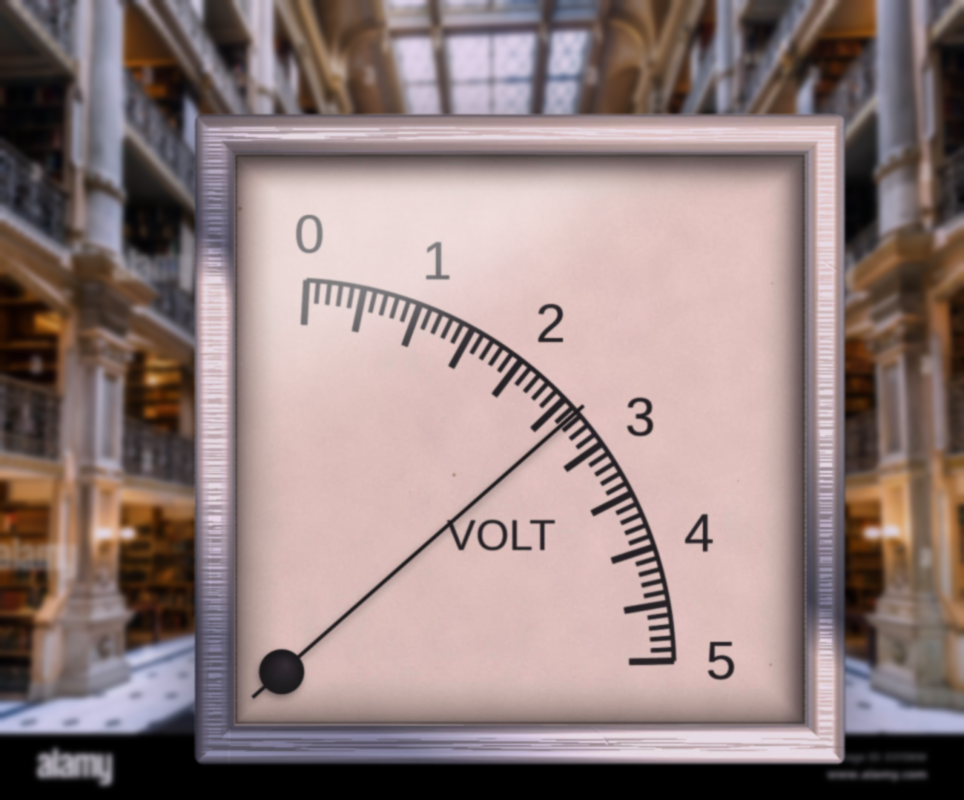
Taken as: 2.65 V
